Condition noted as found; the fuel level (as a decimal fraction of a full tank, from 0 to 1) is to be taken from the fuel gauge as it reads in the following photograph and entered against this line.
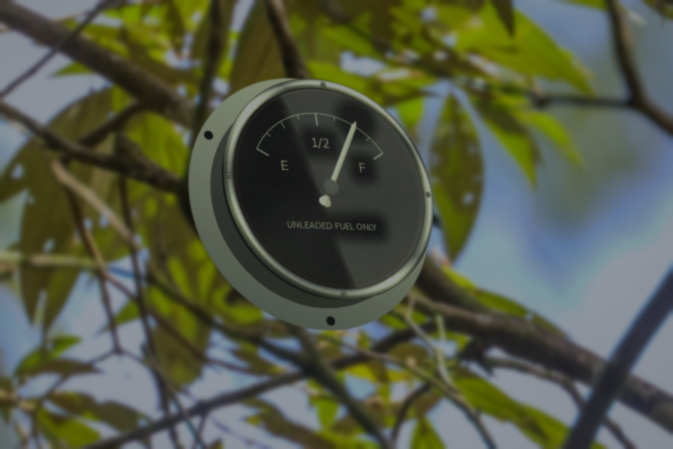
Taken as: 0.75
